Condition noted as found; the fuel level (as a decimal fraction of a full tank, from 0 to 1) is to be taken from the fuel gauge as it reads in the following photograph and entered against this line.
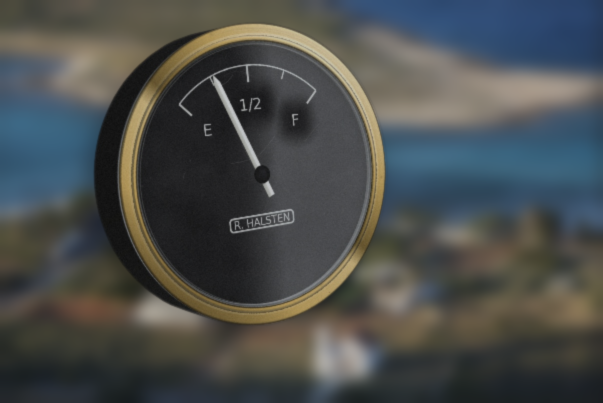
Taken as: 0.25
